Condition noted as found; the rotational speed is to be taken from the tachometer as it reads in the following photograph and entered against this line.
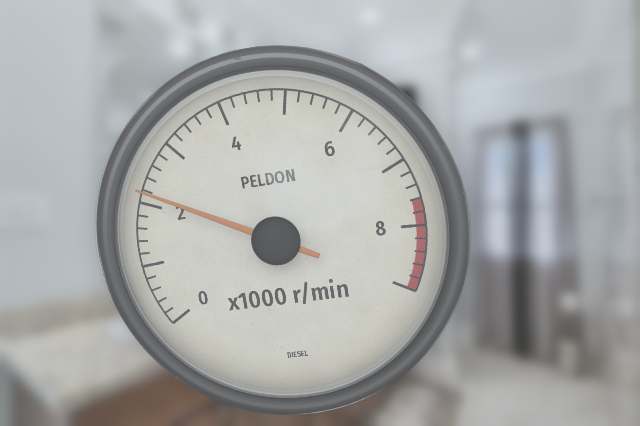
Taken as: 2200 rpm
